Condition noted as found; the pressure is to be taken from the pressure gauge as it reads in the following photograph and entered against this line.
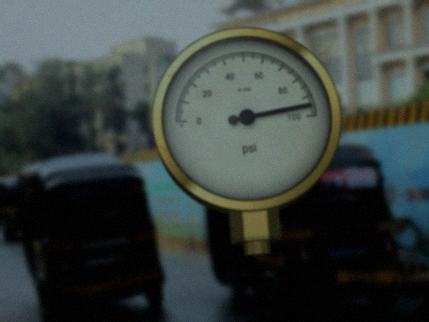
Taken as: 95 psi
